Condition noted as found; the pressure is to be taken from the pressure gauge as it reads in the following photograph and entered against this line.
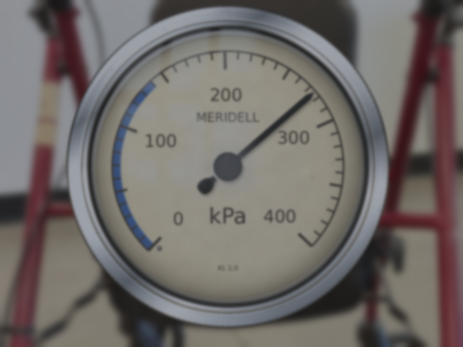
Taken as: 275 kPa
